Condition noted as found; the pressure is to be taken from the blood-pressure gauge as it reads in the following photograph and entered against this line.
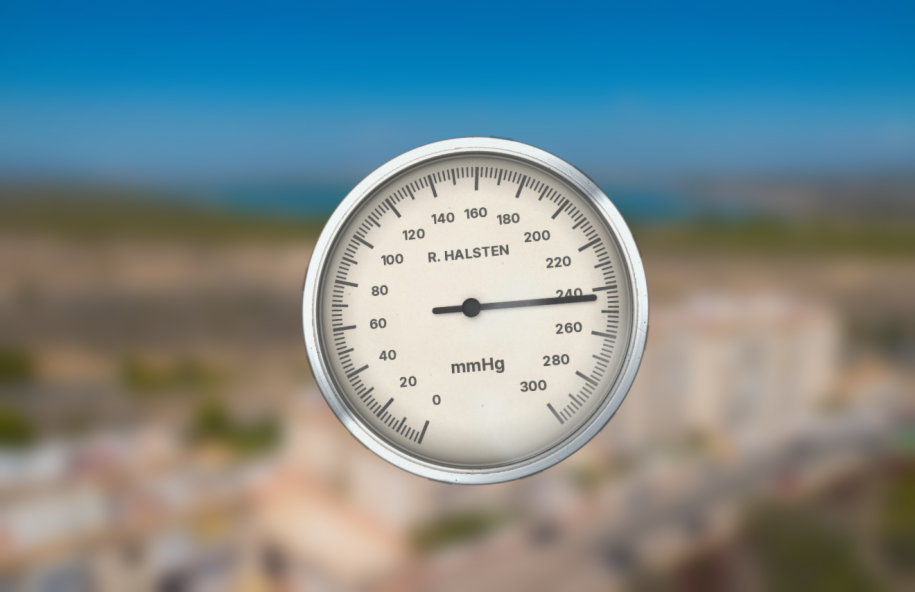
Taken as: 244 mmHg
